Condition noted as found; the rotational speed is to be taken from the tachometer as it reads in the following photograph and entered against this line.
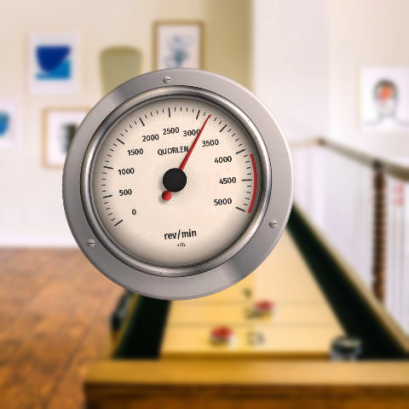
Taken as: 3200 rpm
